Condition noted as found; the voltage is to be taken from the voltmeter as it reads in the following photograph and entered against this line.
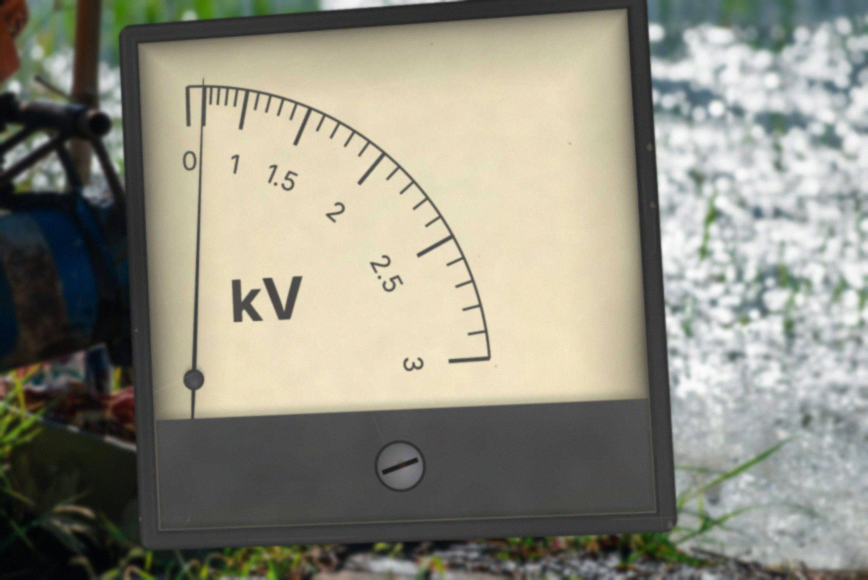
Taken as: 0.5 kV
